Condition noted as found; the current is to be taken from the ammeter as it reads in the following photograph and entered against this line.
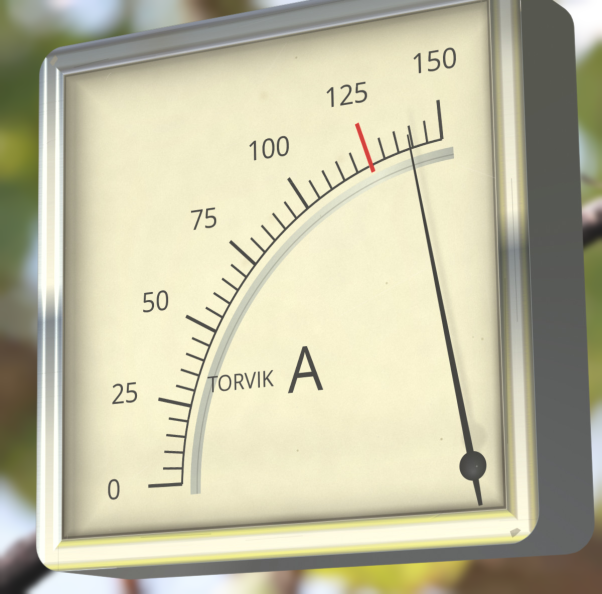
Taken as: 140 A
